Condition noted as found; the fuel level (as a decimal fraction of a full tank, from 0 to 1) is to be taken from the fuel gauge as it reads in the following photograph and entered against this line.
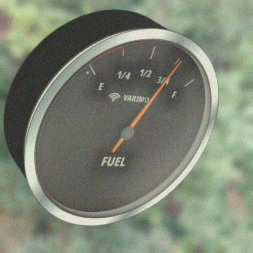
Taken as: 0.75
